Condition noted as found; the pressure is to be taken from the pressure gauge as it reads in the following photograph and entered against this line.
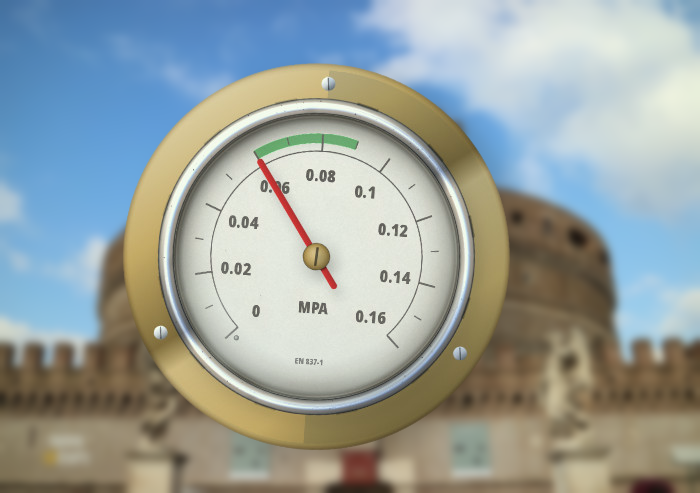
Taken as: 0.06 MPa
